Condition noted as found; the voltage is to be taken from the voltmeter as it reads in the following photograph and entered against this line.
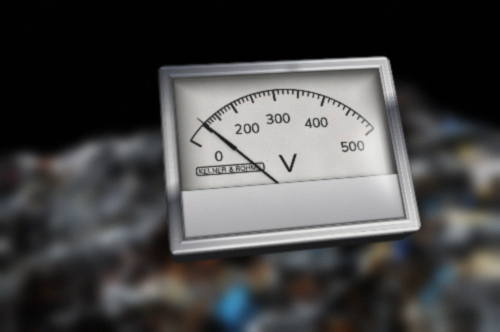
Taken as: 100 V
